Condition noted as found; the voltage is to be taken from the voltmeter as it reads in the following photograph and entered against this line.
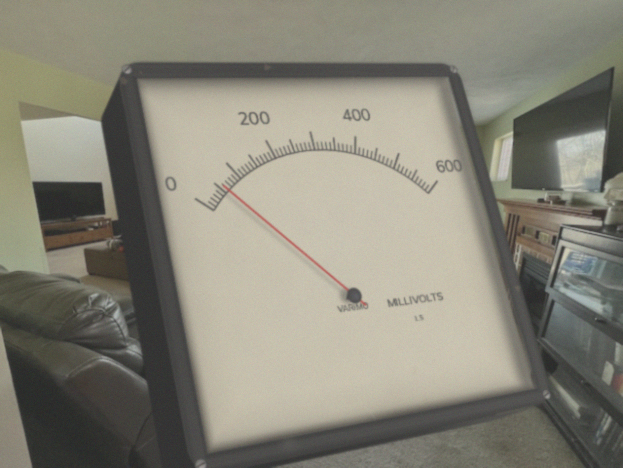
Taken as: 50 mV
